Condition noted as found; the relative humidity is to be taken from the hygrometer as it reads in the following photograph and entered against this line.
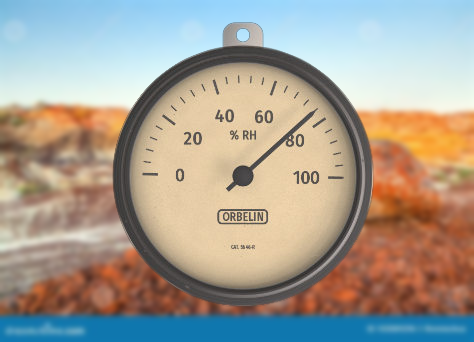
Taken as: 76 %
